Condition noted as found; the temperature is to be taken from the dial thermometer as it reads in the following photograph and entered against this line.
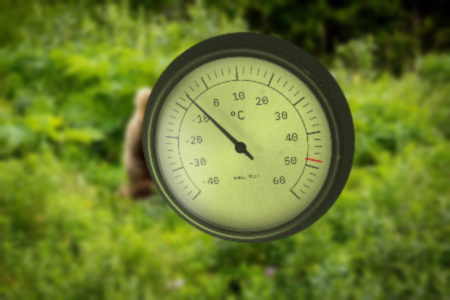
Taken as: -6 °C
